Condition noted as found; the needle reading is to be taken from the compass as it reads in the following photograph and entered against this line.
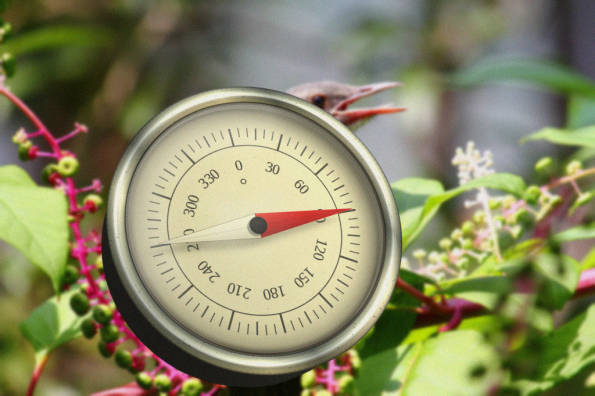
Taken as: 90 °
